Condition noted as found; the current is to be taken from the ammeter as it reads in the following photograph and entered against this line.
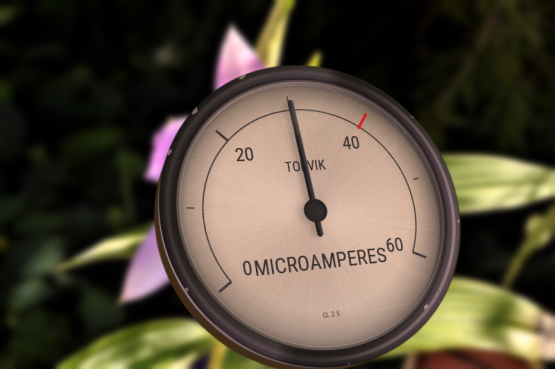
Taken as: 30 µA
